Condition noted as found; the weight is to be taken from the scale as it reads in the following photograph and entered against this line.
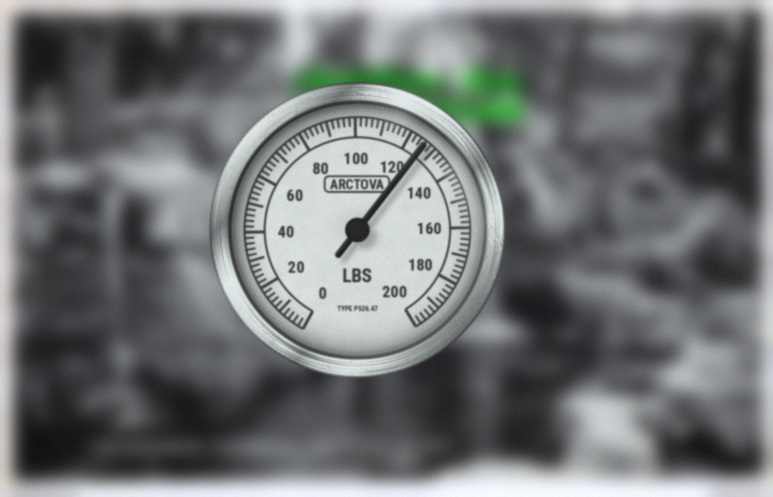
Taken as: 126 lb
